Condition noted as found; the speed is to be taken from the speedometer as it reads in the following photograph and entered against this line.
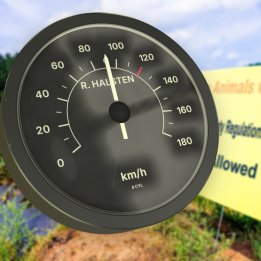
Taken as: 90 km/h
